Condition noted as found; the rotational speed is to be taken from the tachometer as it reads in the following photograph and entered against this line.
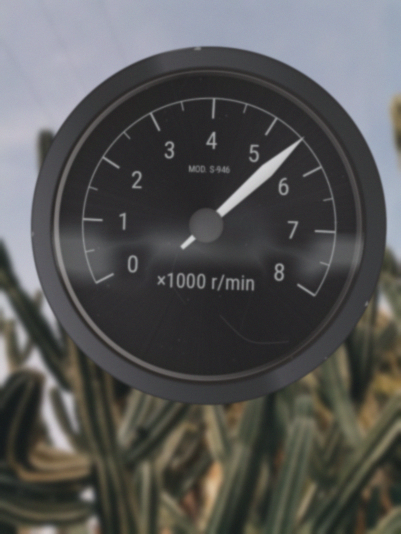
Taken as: 5500 rpm
